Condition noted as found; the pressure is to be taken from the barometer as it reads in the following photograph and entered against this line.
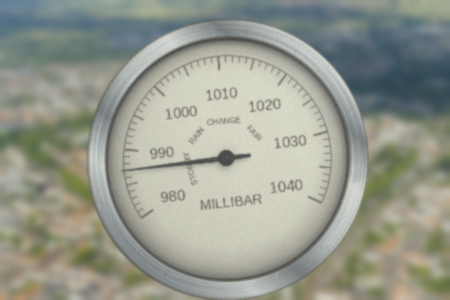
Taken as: 987 mbar
